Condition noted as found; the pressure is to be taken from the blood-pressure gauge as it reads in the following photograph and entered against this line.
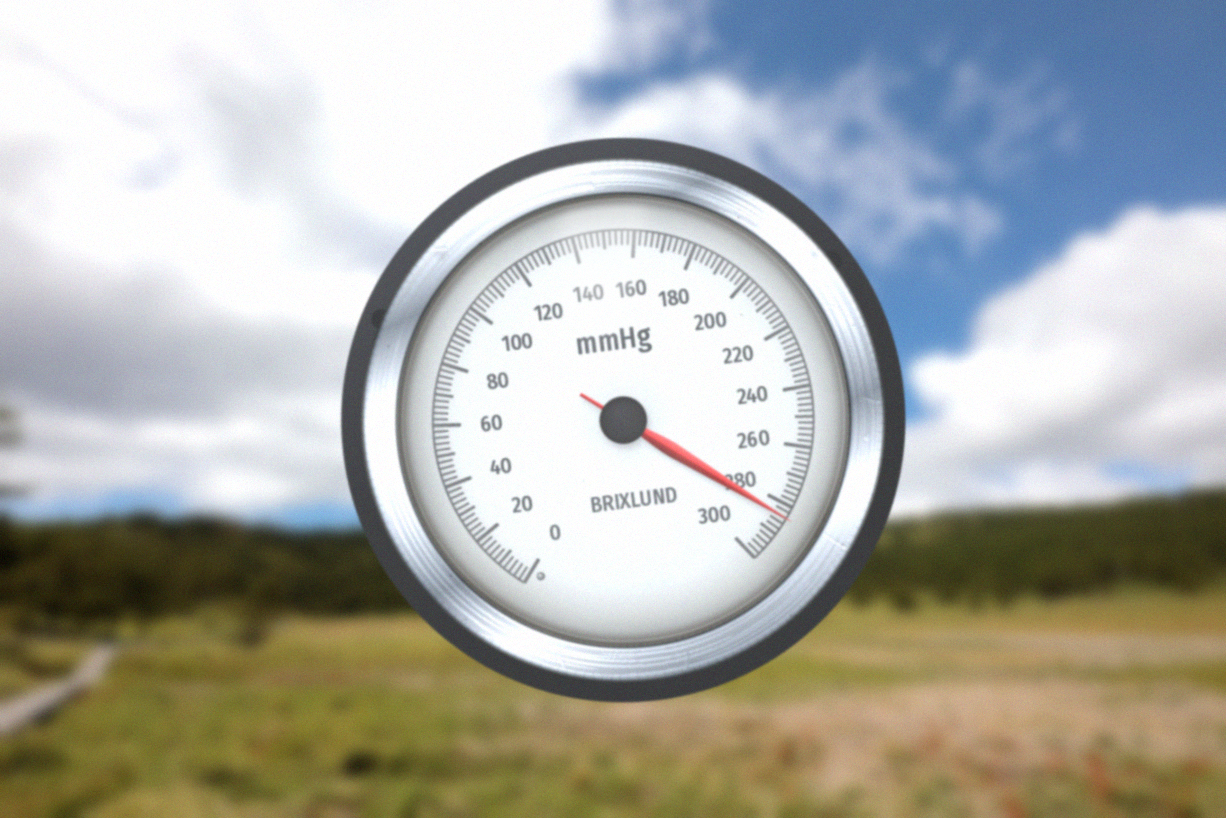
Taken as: 284 mmHg
